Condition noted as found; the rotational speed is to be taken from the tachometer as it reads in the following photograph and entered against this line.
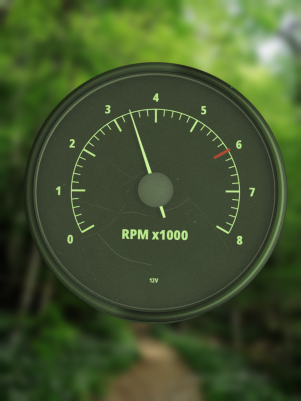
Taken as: 3400 rpm
